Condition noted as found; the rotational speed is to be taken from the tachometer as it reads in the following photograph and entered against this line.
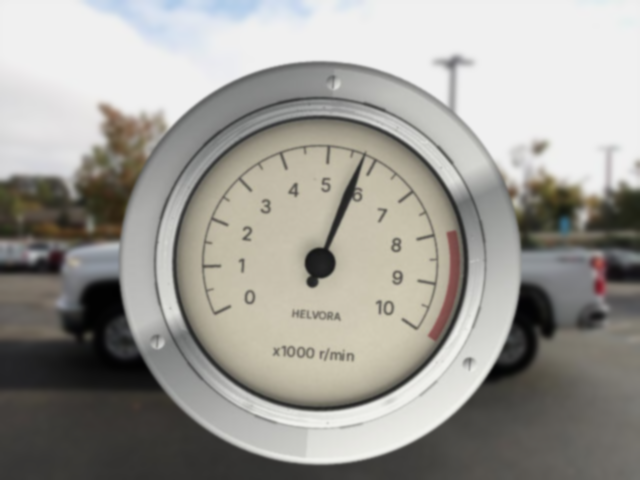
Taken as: 5750 rpm
